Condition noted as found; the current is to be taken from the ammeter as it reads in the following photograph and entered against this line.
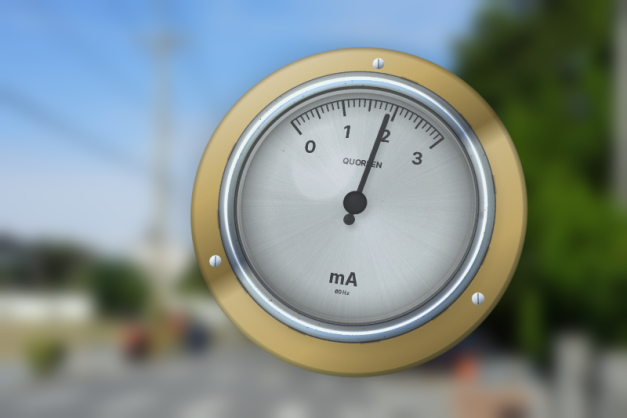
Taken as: 1.9 mA
